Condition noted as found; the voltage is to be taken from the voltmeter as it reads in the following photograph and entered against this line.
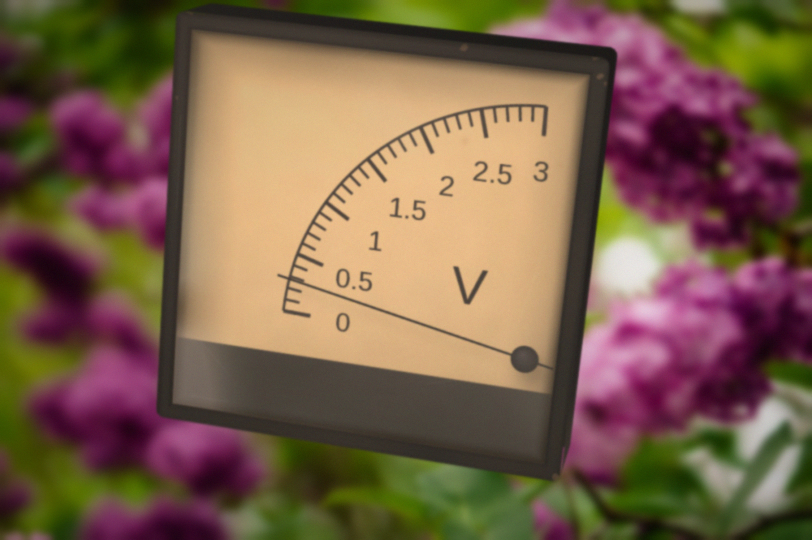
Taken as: 0.3 V
